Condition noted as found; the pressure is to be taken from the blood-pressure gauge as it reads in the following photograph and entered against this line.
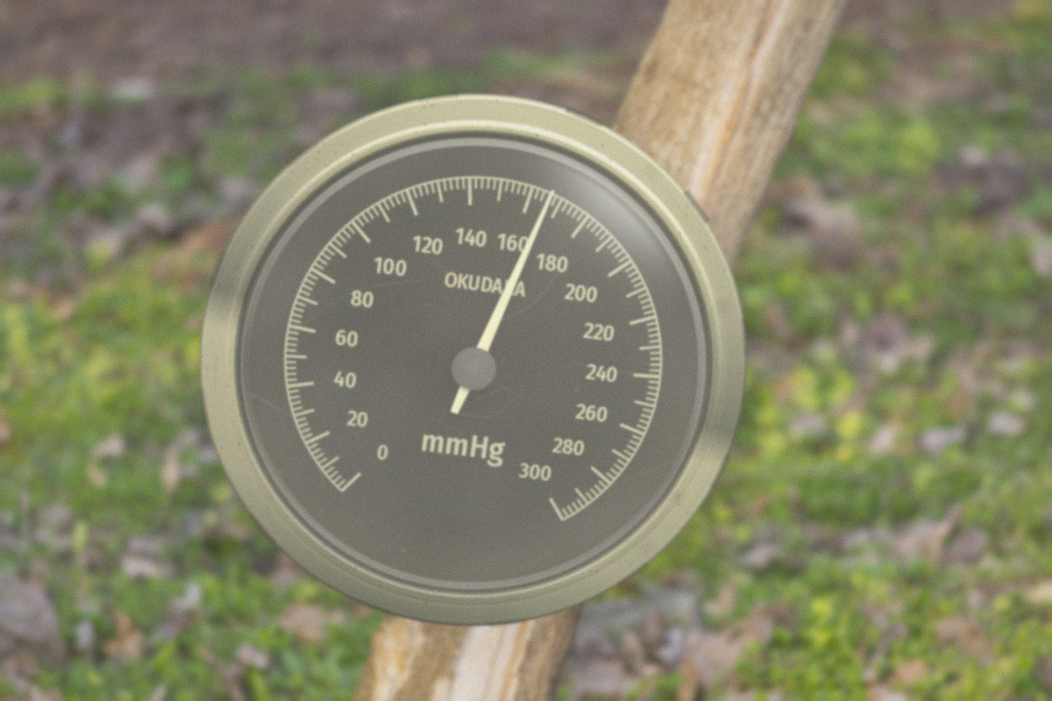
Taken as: 166 mmHg
